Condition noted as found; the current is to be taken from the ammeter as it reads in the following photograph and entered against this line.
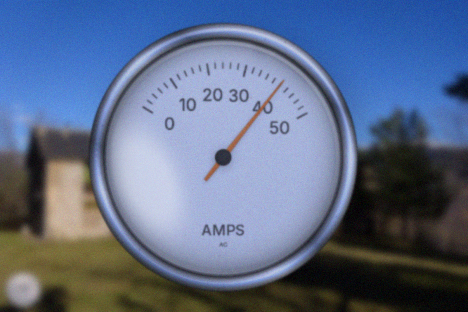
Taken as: 40 A
